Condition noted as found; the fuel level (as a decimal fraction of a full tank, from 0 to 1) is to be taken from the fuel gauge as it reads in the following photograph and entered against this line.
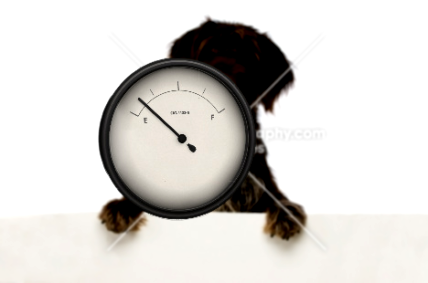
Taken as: 0.125
